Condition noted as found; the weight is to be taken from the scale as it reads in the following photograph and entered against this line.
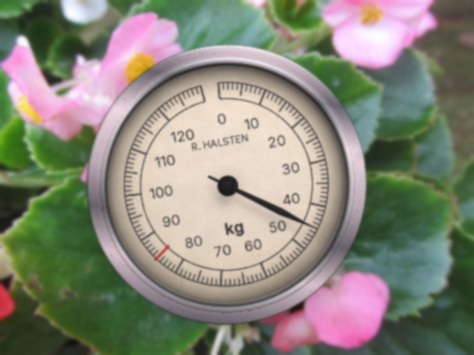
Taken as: 45 kg
